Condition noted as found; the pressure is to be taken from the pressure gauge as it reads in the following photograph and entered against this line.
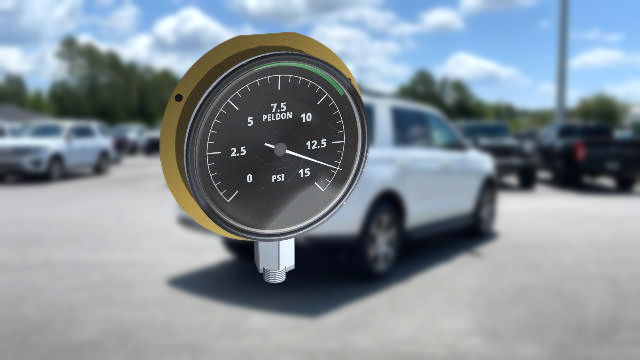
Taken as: 13.75 psi
